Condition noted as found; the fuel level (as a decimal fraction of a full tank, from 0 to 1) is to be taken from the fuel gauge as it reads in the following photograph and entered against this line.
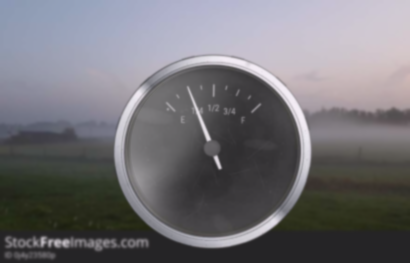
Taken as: 0.25
